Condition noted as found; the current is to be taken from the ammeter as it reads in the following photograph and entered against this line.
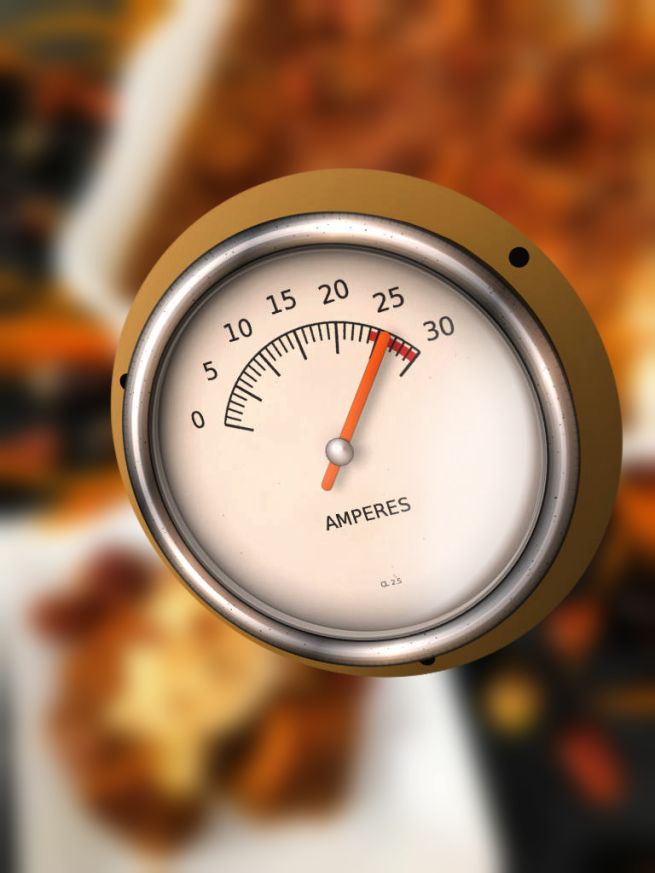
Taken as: 26 A
